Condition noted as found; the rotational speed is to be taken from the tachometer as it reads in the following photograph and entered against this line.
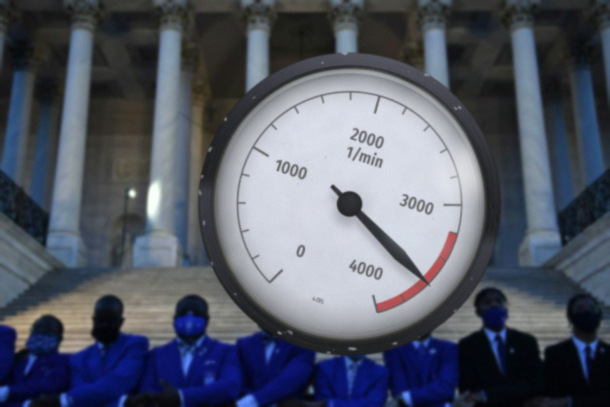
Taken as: 3600 rpm
